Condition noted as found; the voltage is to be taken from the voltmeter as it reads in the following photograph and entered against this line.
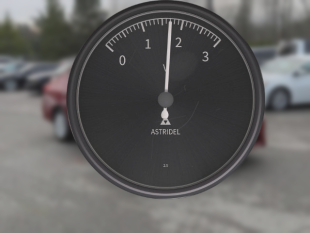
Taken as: 1.7 V
